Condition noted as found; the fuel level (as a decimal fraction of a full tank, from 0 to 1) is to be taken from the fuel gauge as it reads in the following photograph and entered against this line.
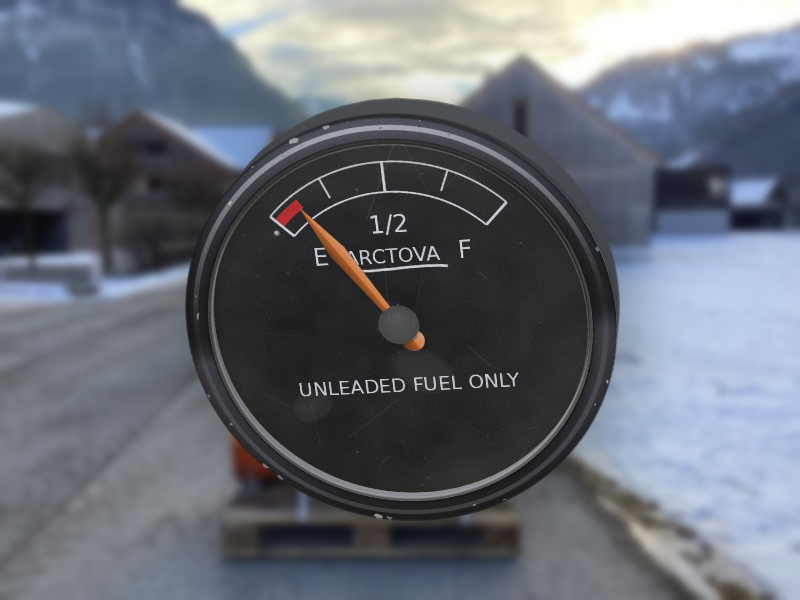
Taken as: 0.125
